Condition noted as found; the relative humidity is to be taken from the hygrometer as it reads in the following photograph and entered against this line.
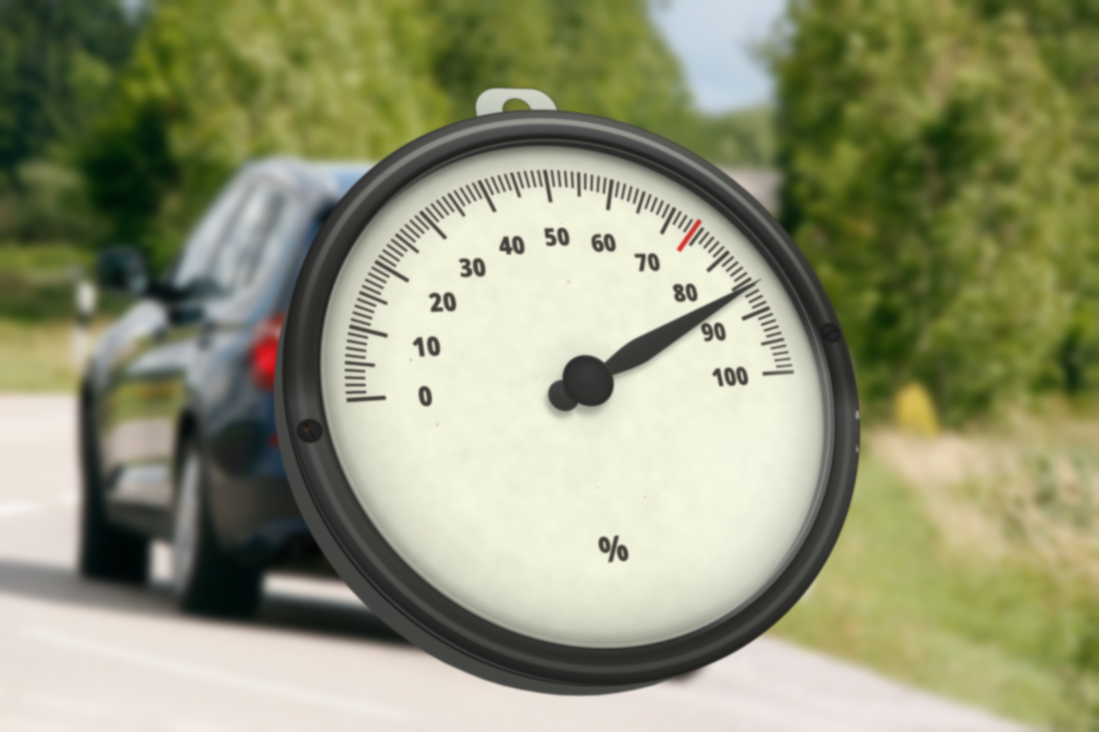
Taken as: 86 %
